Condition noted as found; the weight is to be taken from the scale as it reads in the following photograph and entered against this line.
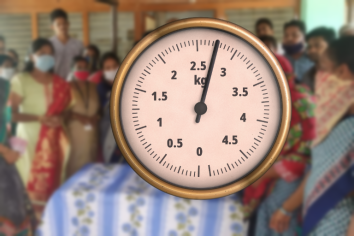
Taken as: 2.75 kg
